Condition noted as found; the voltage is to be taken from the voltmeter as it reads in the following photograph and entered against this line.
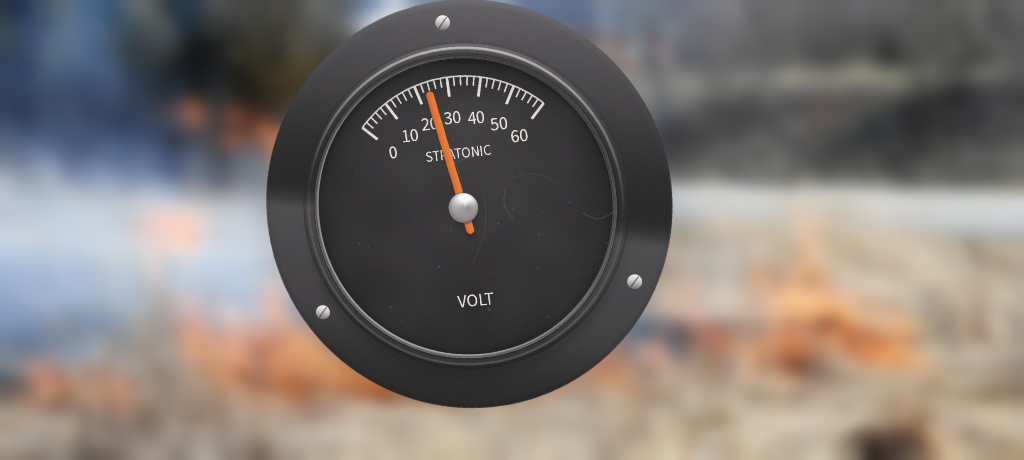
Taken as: 24 V
